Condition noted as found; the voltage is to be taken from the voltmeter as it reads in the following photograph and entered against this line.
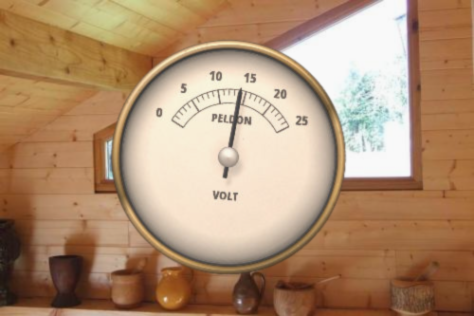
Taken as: 14 V
